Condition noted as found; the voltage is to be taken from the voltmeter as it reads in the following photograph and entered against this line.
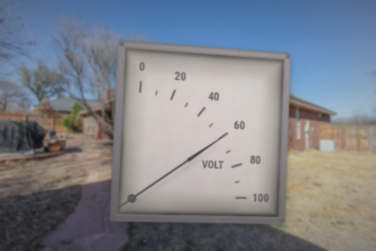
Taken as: 60 V
